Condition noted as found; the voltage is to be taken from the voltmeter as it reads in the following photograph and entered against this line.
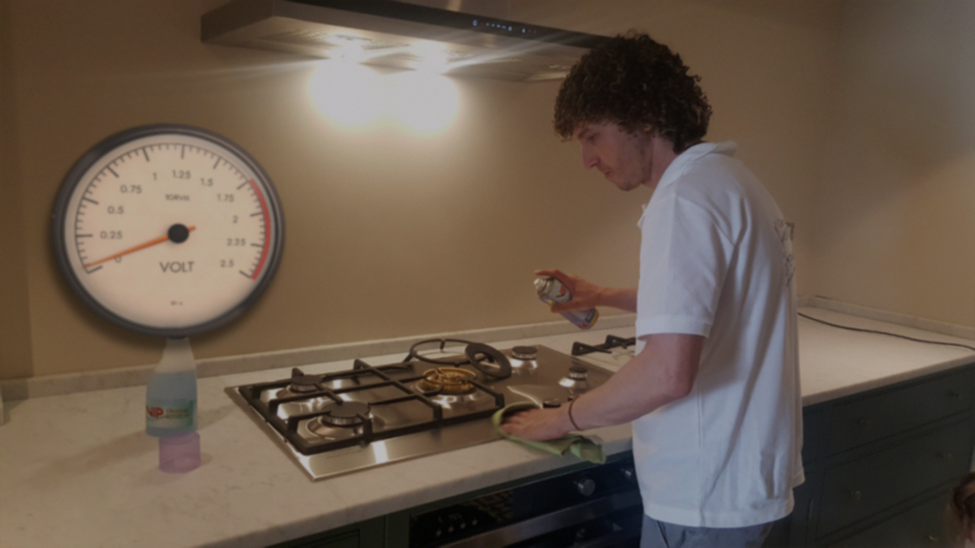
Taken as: 0.05 V
